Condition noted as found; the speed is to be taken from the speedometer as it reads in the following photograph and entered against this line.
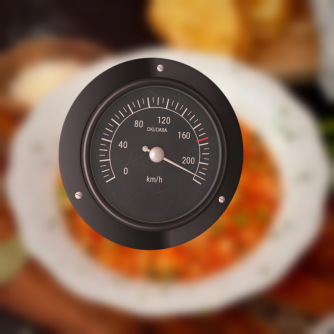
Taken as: 215 km/h
